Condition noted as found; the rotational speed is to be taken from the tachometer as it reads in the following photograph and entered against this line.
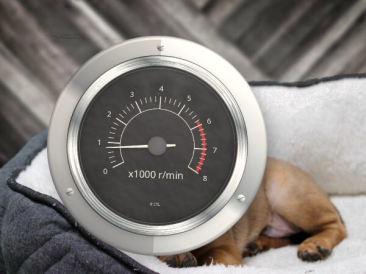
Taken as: 800 rpm
